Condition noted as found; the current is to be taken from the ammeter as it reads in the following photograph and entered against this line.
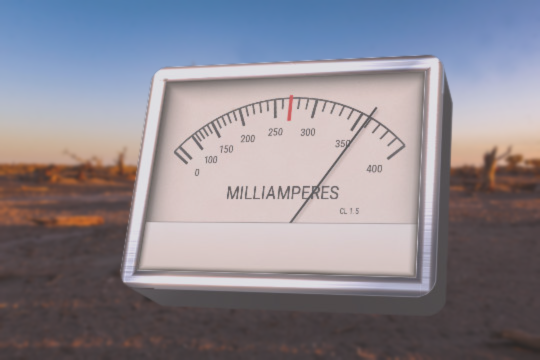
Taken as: 360 mA
